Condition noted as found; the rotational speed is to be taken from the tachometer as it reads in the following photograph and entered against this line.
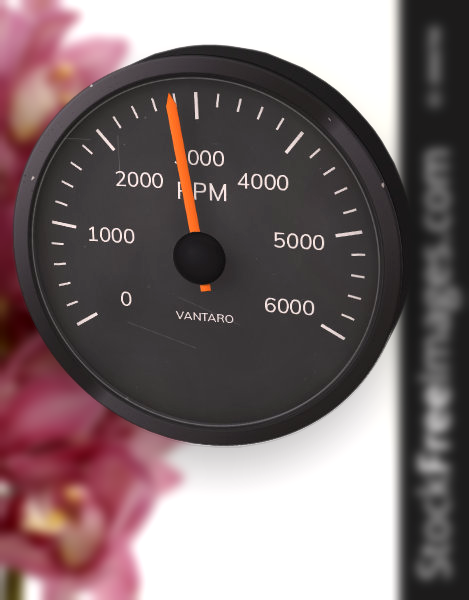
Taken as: 2800 rpm
